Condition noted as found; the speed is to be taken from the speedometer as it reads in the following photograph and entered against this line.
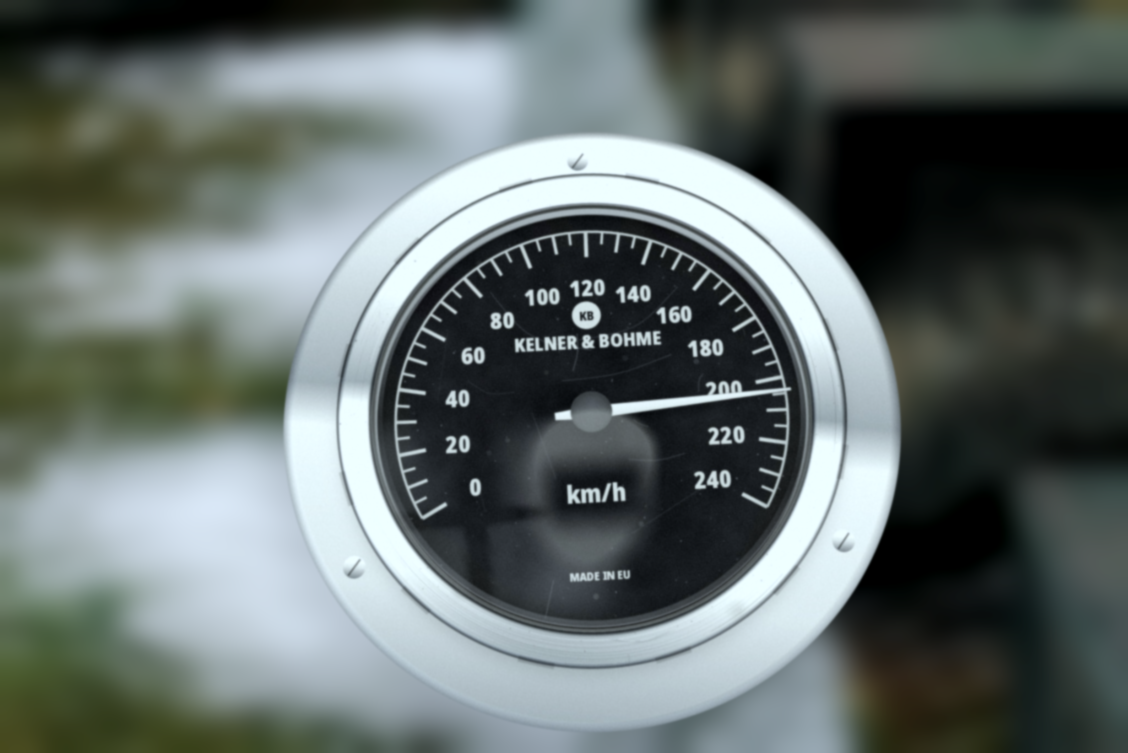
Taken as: 205 km/h
